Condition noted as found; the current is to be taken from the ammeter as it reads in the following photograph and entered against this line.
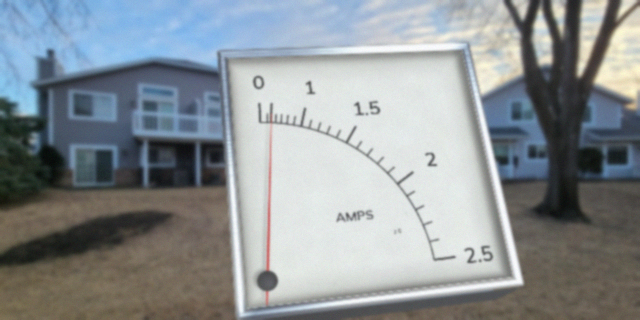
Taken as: 0.5 A
